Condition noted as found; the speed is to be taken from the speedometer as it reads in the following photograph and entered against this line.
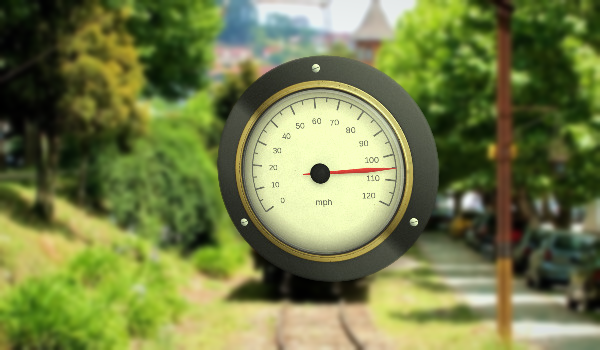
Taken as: 105 mph
